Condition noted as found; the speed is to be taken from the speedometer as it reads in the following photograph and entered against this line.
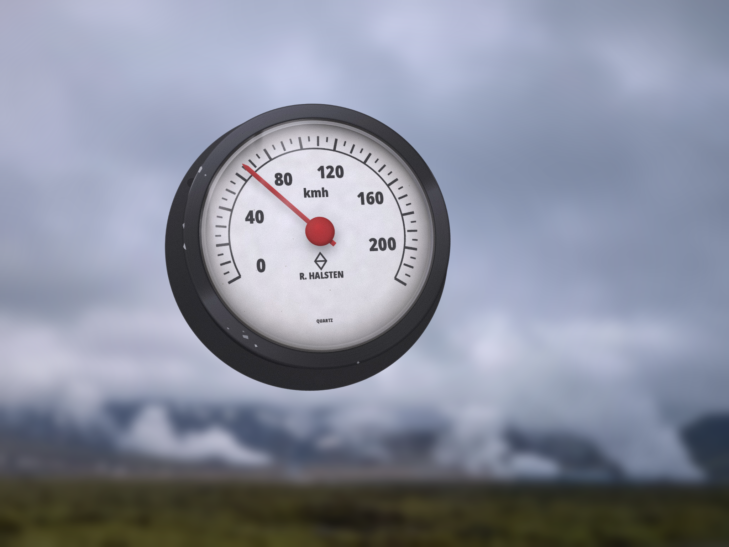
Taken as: 65 km/h
